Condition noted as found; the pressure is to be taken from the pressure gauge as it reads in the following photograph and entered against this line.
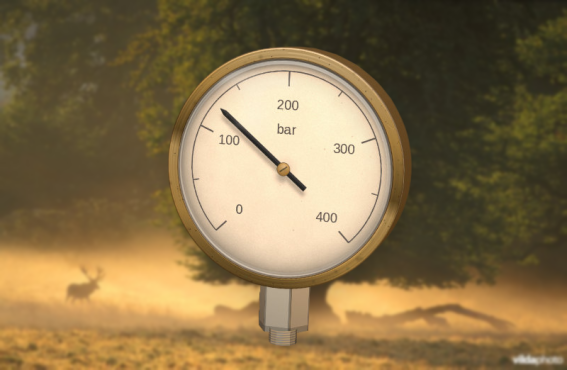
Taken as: 125 bar
